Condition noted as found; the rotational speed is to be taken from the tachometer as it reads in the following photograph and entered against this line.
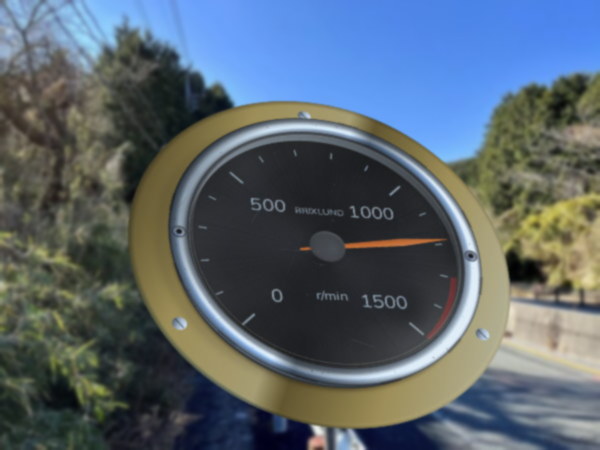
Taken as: 1200 rpm
